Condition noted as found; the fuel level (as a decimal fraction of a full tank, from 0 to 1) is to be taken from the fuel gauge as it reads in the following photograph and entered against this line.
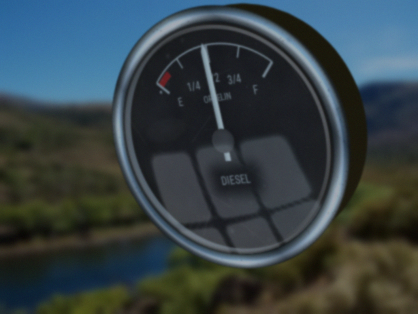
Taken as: 0.5
